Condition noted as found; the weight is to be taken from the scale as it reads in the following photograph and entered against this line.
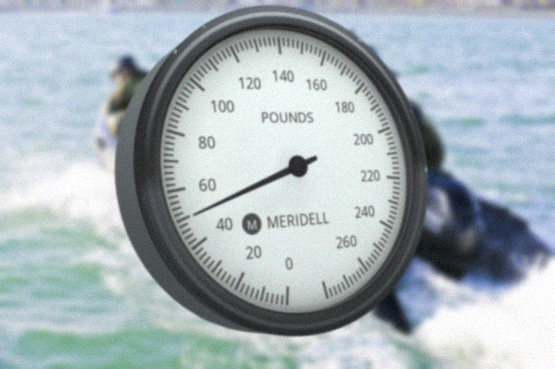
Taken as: 50 lb
